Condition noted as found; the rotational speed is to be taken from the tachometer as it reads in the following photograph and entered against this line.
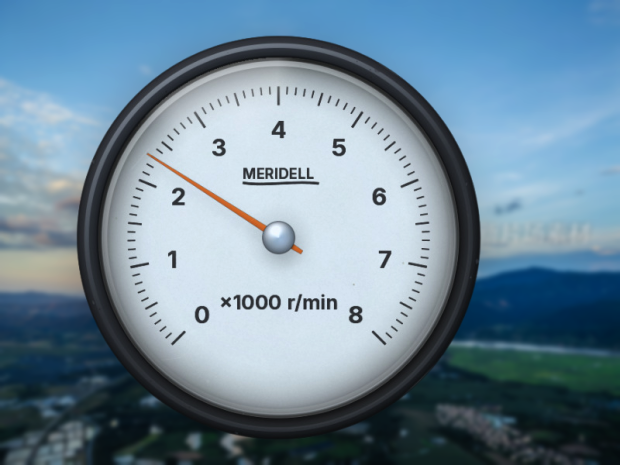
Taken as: 2300 rpm
